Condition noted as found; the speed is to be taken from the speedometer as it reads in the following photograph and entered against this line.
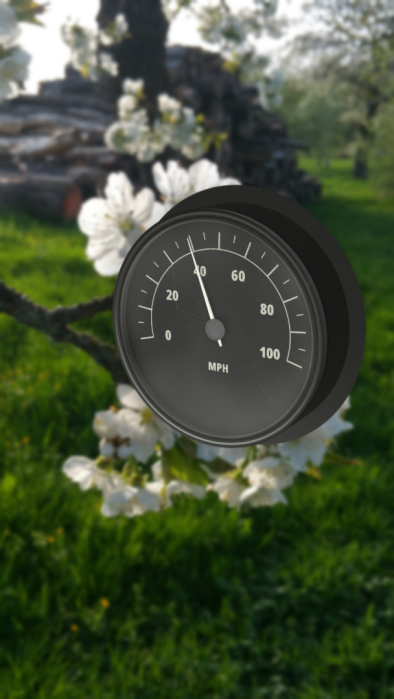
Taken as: 40 mph
